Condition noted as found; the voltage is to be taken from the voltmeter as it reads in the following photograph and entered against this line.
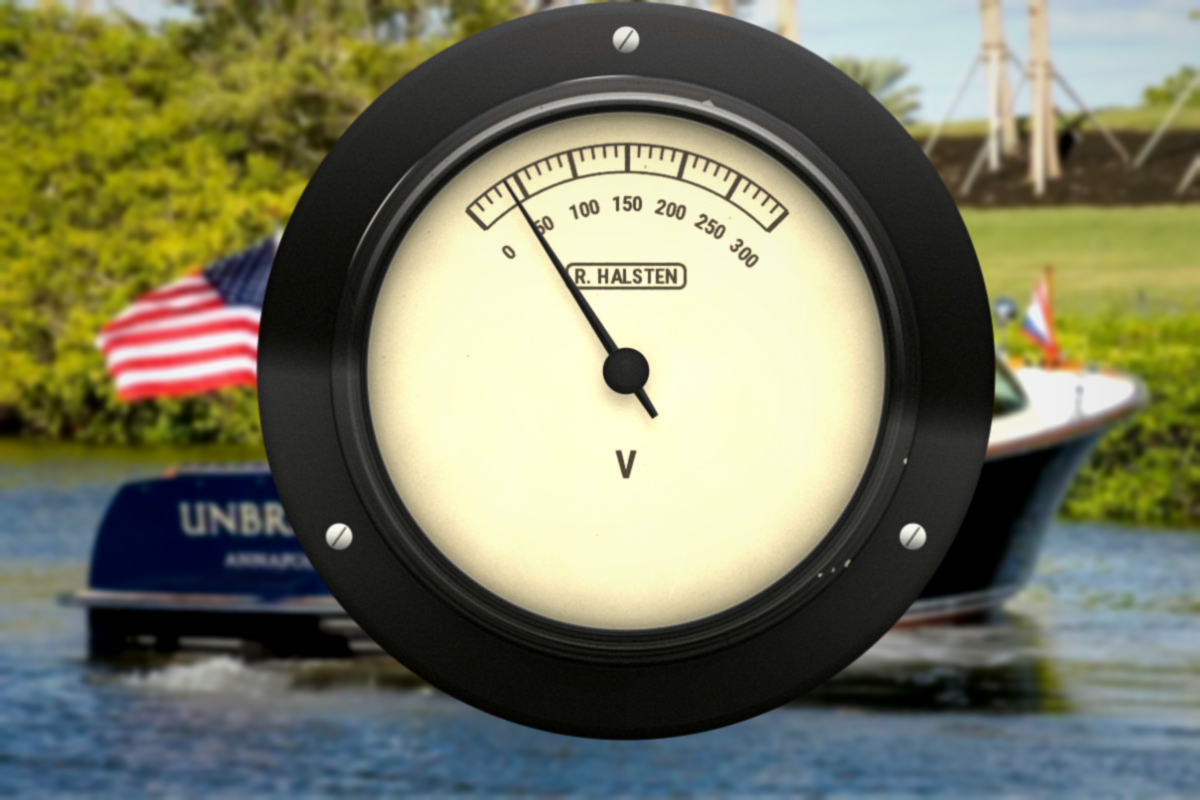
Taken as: 40 V
